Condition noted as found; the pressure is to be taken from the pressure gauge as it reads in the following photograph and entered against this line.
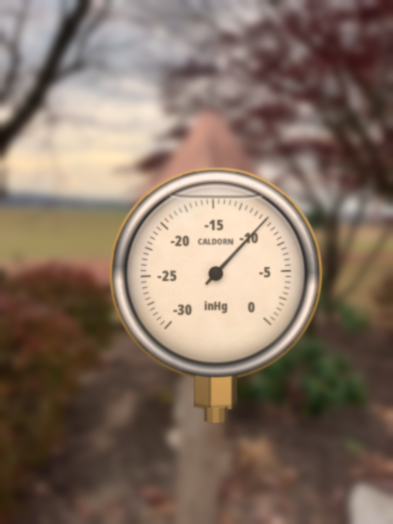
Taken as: -10 inHg
